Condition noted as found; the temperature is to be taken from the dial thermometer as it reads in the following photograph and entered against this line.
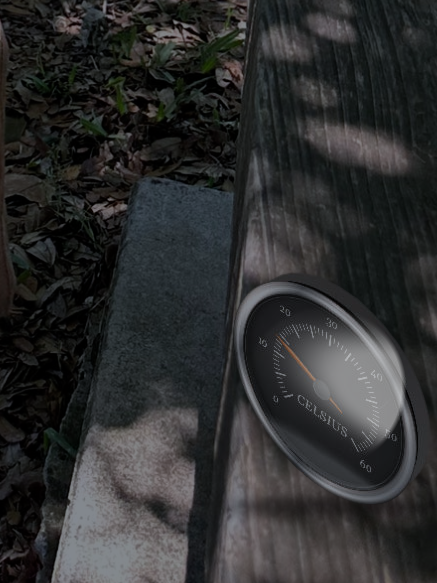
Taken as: 15 °C
